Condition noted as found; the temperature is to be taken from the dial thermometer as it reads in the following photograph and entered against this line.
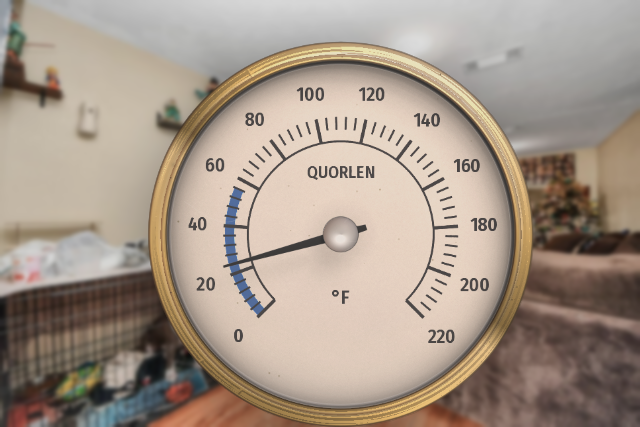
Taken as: 24 °F
